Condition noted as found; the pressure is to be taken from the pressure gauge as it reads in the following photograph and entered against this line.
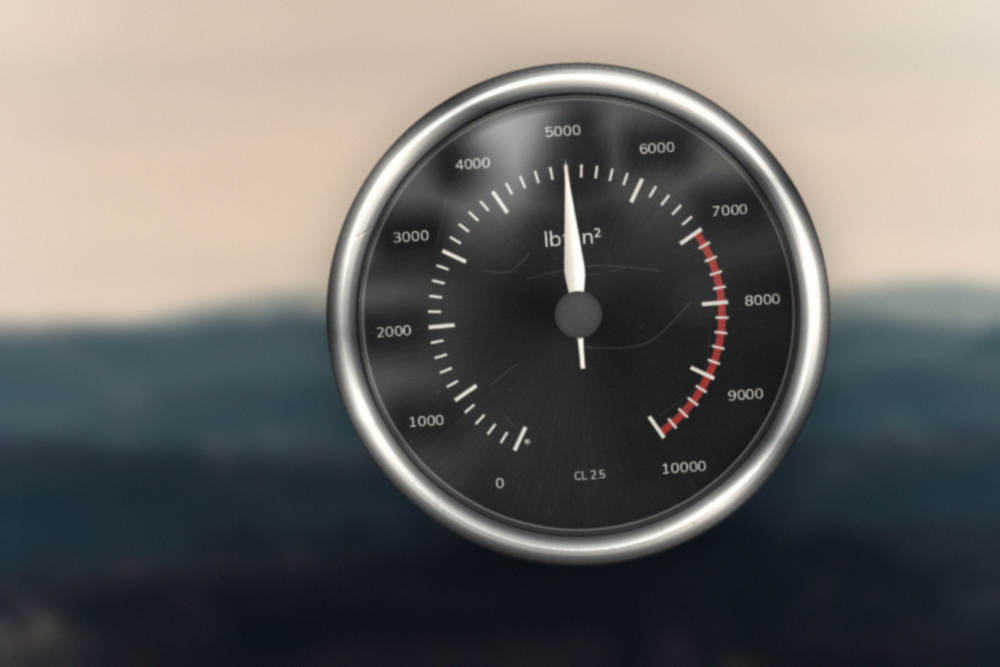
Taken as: 5000 psi
